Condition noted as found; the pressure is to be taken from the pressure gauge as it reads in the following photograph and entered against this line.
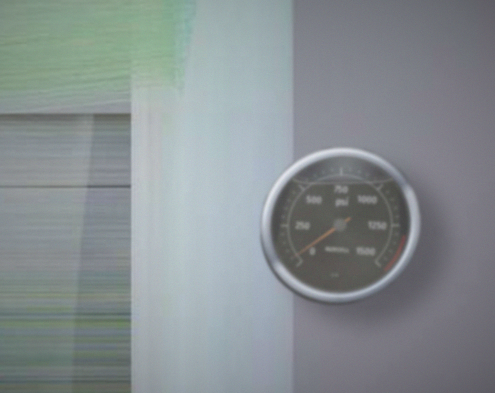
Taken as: 50 psi
